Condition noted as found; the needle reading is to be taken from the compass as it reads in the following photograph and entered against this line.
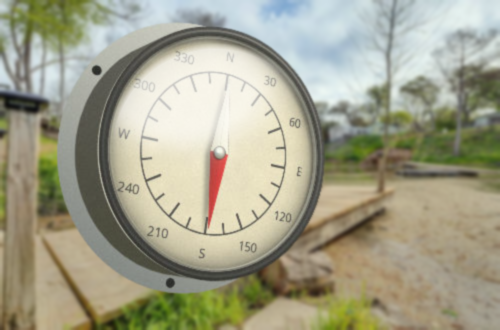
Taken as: 180 °
